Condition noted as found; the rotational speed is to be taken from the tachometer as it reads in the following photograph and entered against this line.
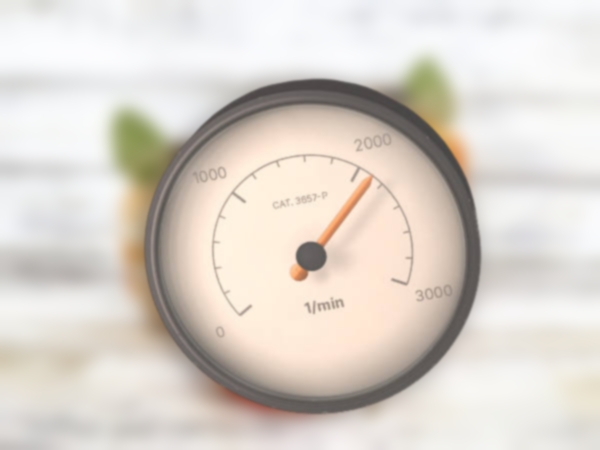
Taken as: 2100 rpm
